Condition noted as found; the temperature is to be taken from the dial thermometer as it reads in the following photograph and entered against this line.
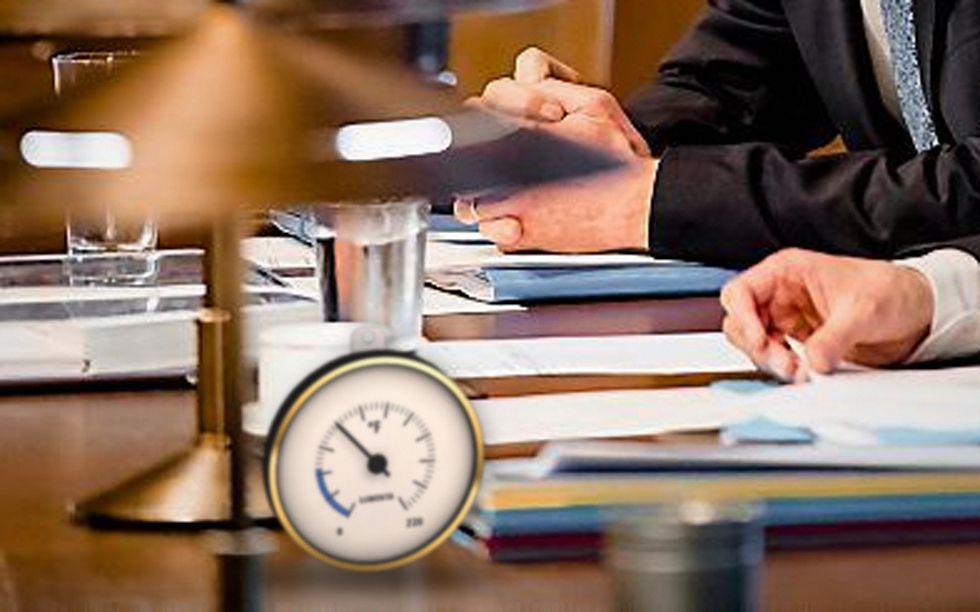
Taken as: 80 °F
